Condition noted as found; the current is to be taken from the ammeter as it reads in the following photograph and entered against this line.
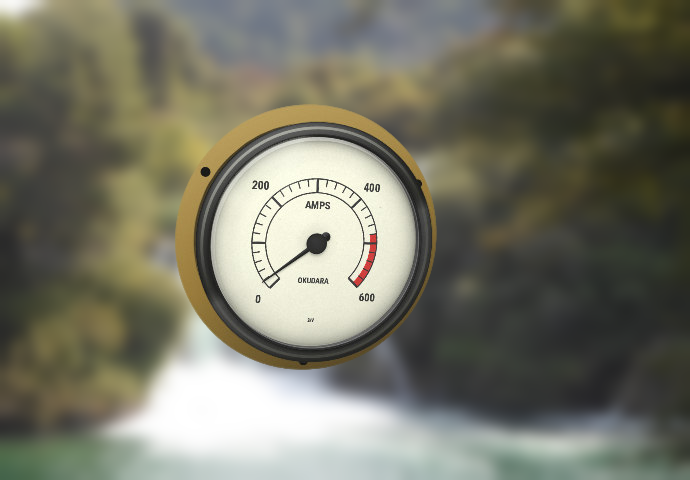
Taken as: 20 A
